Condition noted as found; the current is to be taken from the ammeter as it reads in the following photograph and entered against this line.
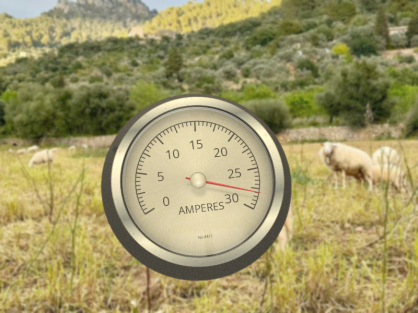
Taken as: 28 A
